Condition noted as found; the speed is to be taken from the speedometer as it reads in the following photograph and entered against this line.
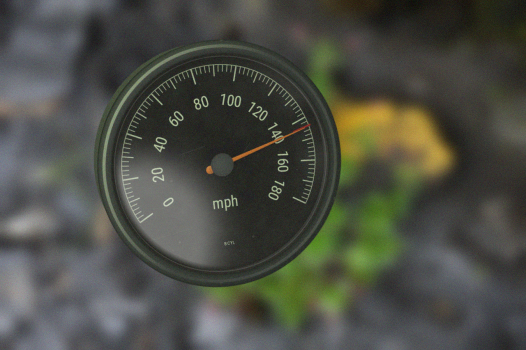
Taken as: 144 mph
